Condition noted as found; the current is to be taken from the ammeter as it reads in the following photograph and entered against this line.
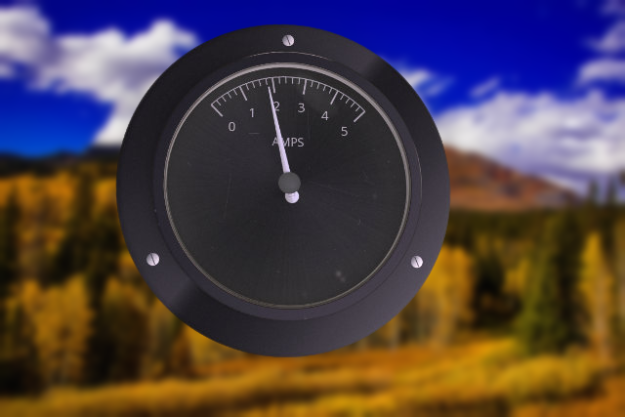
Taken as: 1.8 A
